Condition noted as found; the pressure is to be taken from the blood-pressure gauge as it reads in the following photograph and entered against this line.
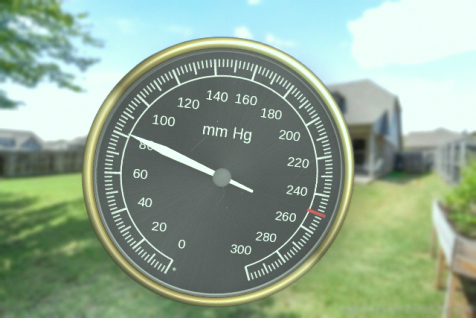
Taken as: 82 mmHg
